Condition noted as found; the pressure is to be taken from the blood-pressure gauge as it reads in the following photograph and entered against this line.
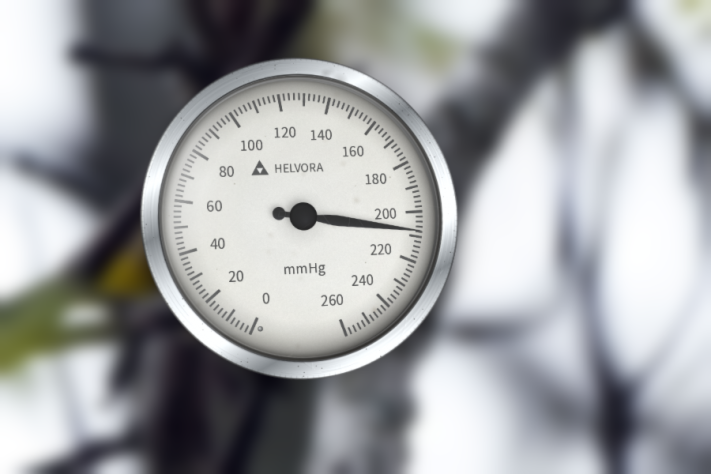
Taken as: 208 mmHg
